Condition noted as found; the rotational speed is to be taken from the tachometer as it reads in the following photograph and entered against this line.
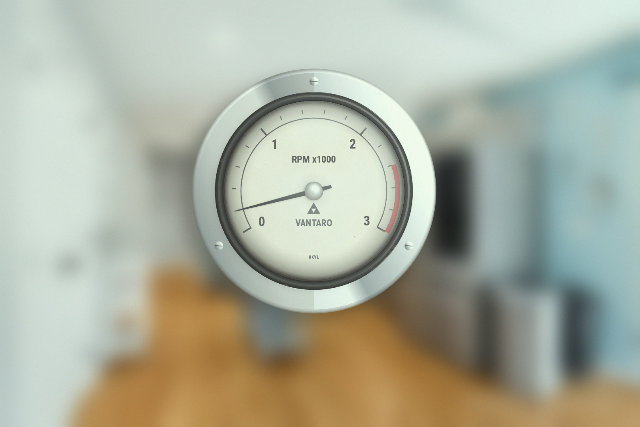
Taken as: 200 rpm
